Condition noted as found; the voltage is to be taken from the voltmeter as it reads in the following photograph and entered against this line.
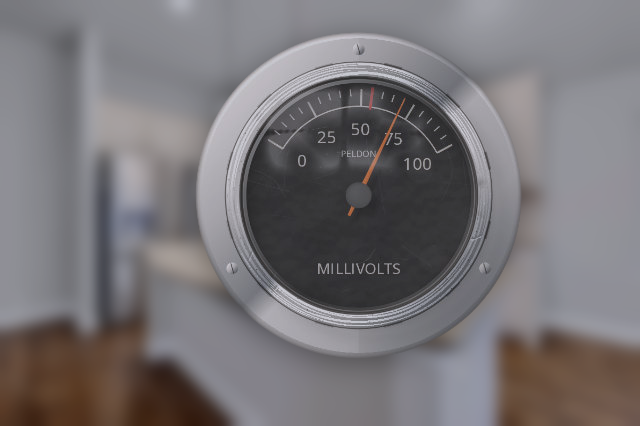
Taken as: 70 mV
